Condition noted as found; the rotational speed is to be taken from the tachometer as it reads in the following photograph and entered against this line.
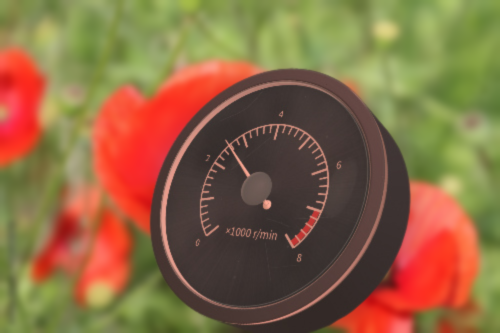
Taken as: 2600 rpm
